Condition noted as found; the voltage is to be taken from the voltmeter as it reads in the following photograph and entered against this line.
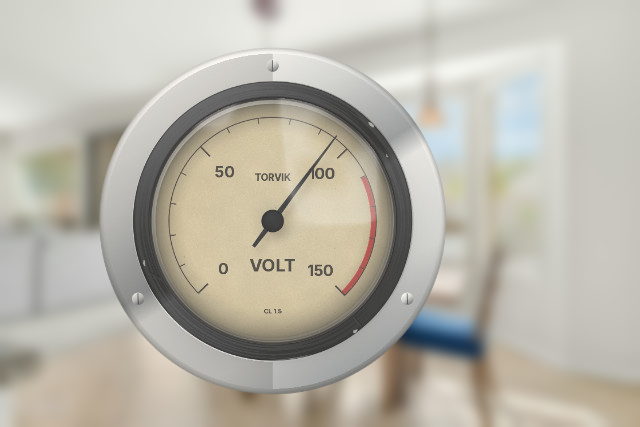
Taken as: 95 V
